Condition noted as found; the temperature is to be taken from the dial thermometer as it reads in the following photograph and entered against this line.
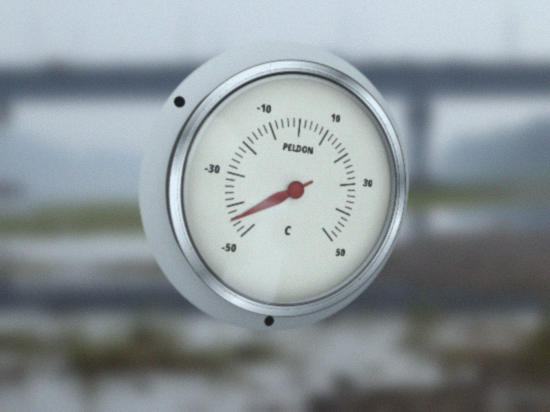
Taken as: -44 °C
